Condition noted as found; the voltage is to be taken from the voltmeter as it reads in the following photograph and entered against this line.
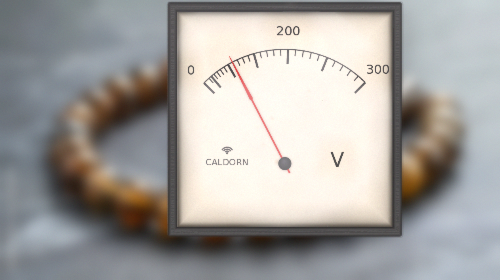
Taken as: 110 V
